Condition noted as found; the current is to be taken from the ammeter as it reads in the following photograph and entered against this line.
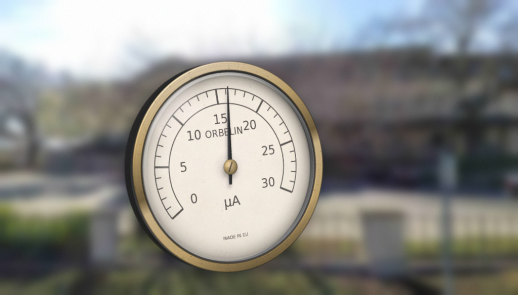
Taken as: 16 µA
